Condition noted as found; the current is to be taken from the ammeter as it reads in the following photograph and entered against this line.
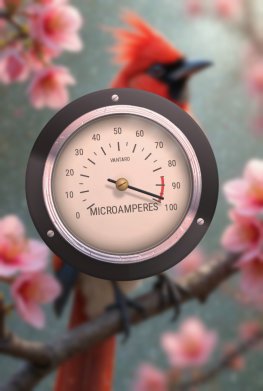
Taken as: 97.5 µA
